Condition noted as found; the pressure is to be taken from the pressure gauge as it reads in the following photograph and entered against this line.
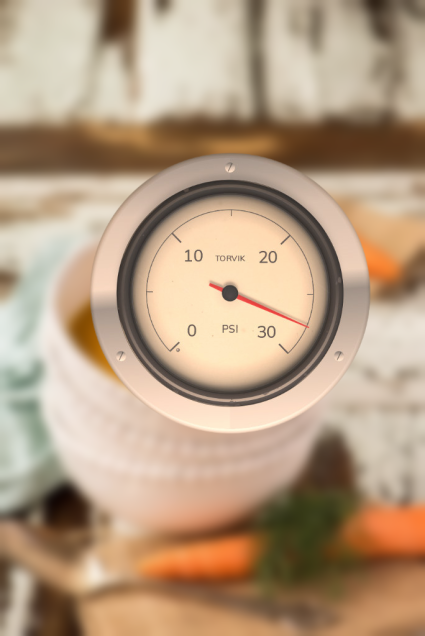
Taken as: 27.5 psi
